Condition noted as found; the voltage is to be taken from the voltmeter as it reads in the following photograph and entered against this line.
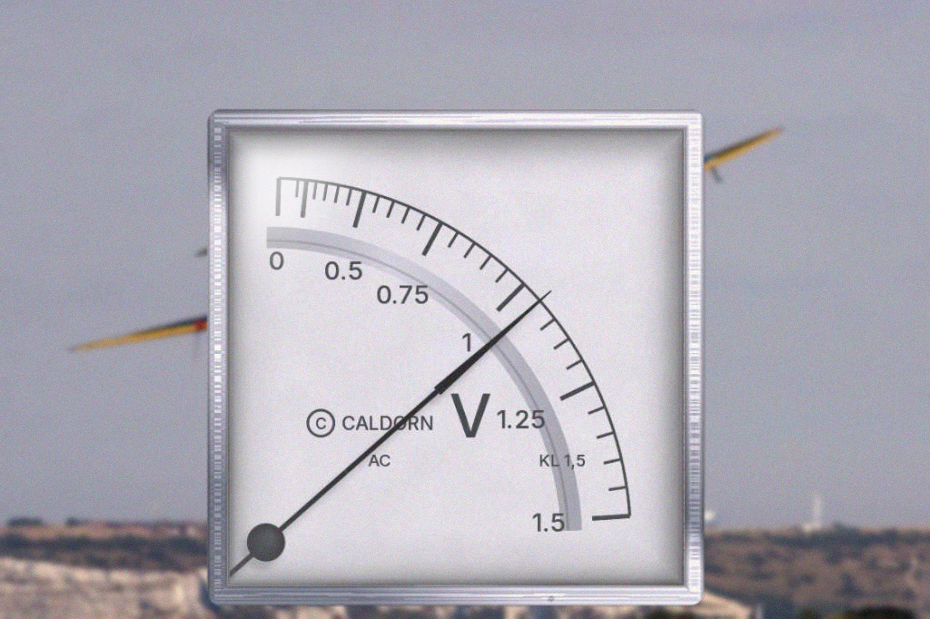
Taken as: 1.05 V
